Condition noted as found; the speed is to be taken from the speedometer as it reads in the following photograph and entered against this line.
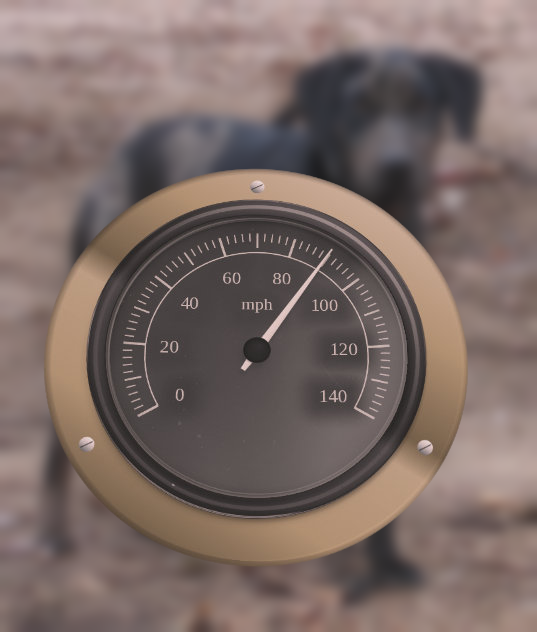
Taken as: 90 mph
